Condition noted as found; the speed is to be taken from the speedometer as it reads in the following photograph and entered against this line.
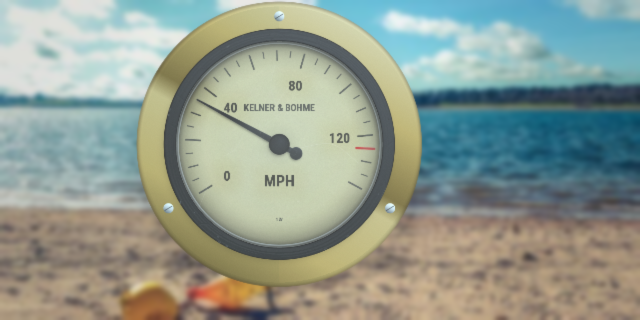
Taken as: 35 mph
